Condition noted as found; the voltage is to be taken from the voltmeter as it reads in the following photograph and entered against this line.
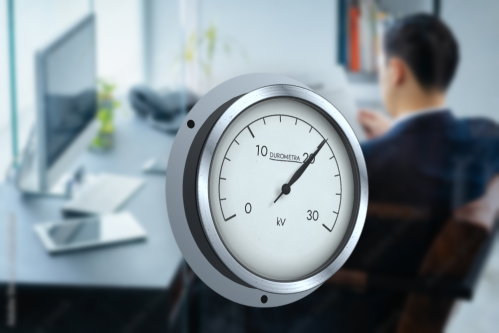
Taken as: 20 kV
